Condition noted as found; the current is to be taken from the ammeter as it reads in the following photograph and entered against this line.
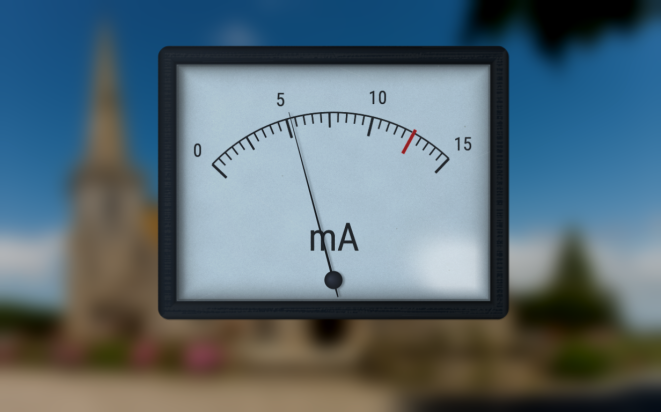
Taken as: 5.25 mA
